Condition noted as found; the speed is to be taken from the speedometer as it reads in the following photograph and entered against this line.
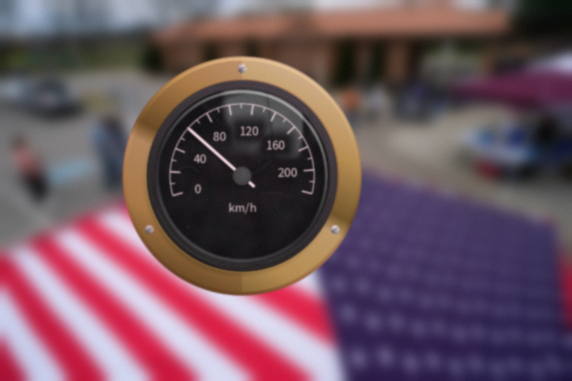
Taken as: 60 km/h
